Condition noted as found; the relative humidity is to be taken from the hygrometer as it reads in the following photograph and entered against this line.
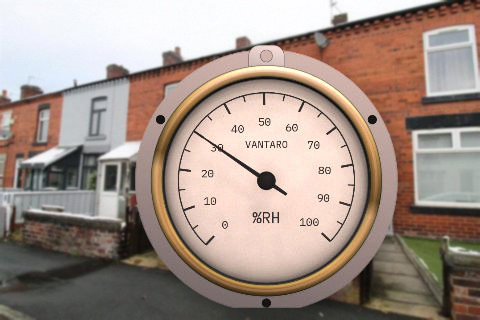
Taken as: 30 %
